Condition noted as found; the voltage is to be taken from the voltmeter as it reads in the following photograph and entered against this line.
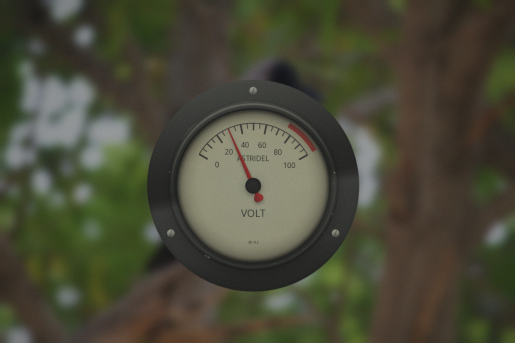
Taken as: 30 V
